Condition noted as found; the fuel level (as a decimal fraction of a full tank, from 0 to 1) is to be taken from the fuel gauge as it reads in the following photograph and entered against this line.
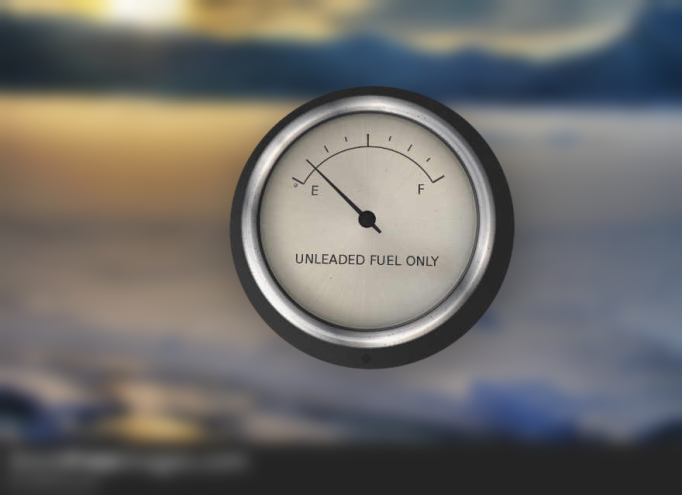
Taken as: 0.125
